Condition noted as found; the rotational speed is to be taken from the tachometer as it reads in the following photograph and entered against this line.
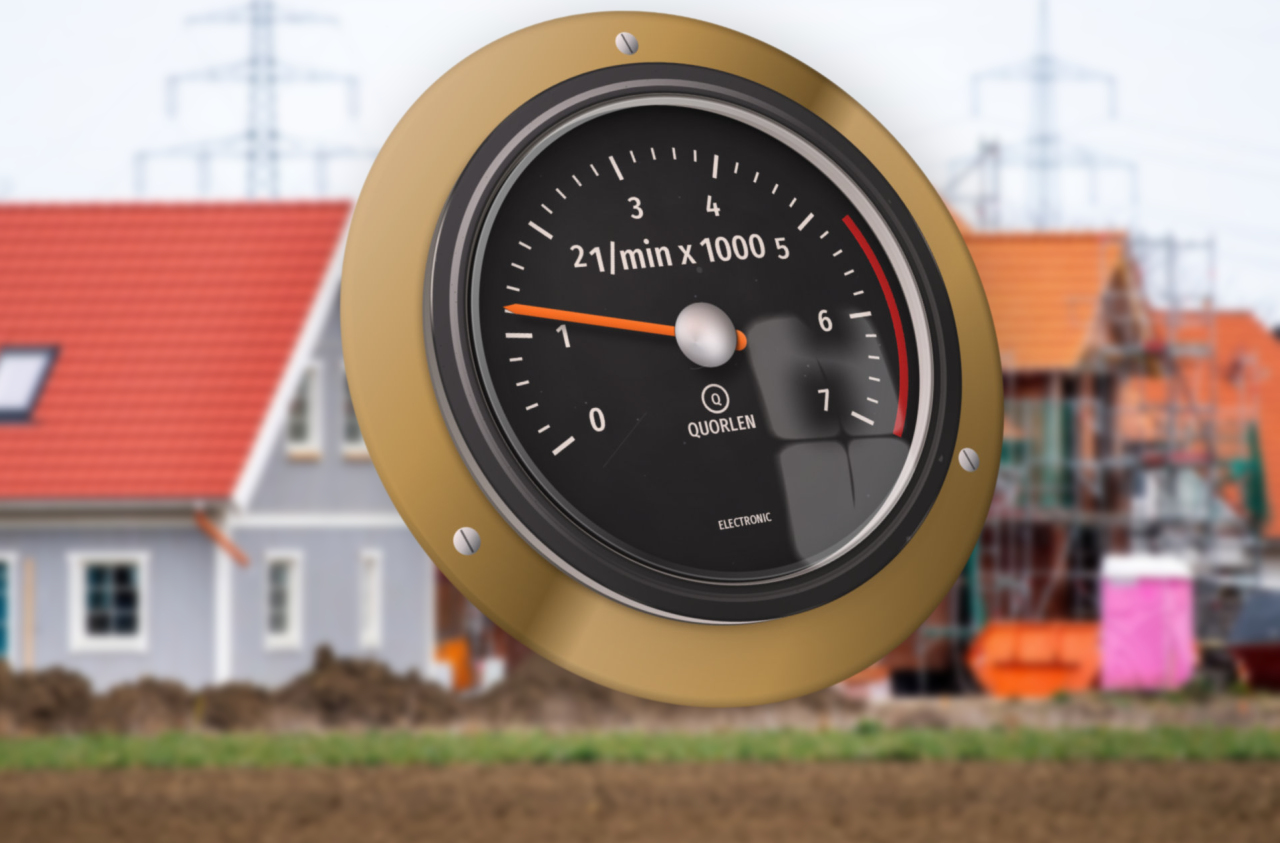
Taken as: 1200 rpm
